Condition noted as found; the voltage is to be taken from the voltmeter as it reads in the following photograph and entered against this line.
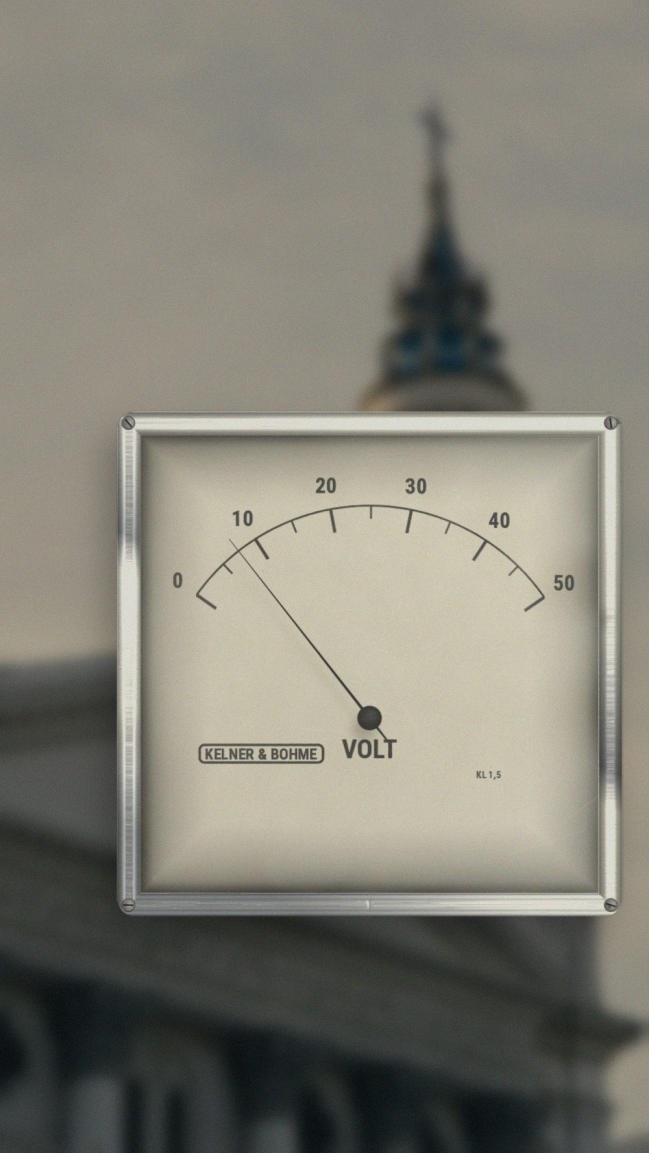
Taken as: 7.5 V
